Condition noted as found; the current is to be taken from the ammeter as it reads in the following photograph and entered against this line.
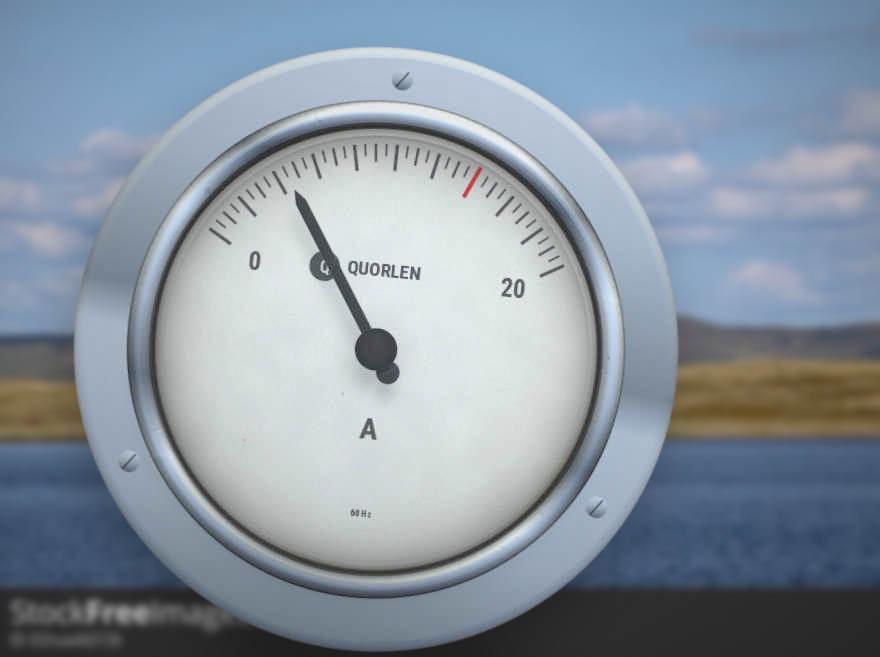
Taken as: 4.5 A
